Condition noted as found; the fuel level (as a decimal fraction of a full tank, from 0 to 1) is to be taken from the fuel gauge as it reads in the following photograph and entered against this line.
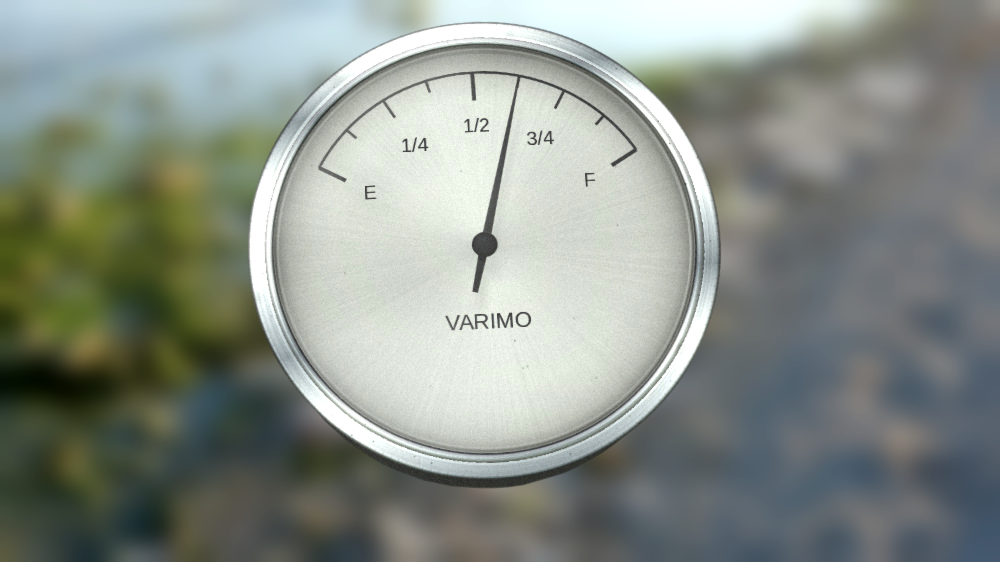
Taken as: 0.625
